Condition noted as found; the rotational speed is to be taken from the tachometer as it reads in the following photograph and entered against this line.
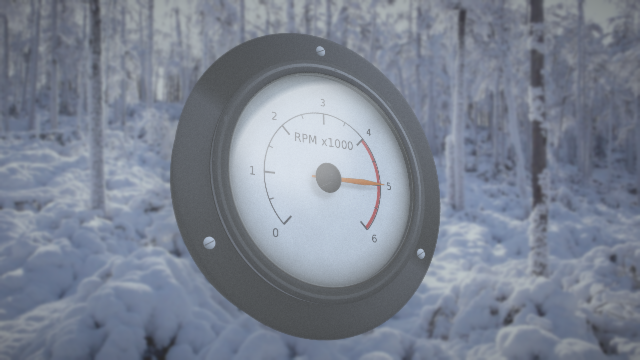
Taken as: 5000 rpm
